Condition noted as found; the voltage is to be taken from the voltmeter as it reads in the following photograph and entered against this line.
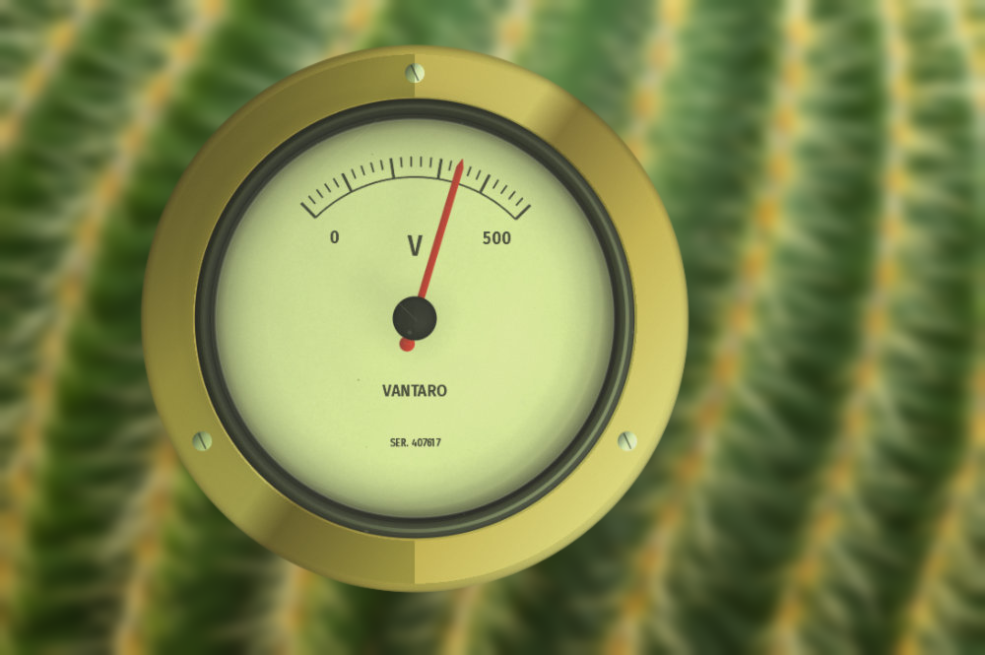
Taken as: 340 V
